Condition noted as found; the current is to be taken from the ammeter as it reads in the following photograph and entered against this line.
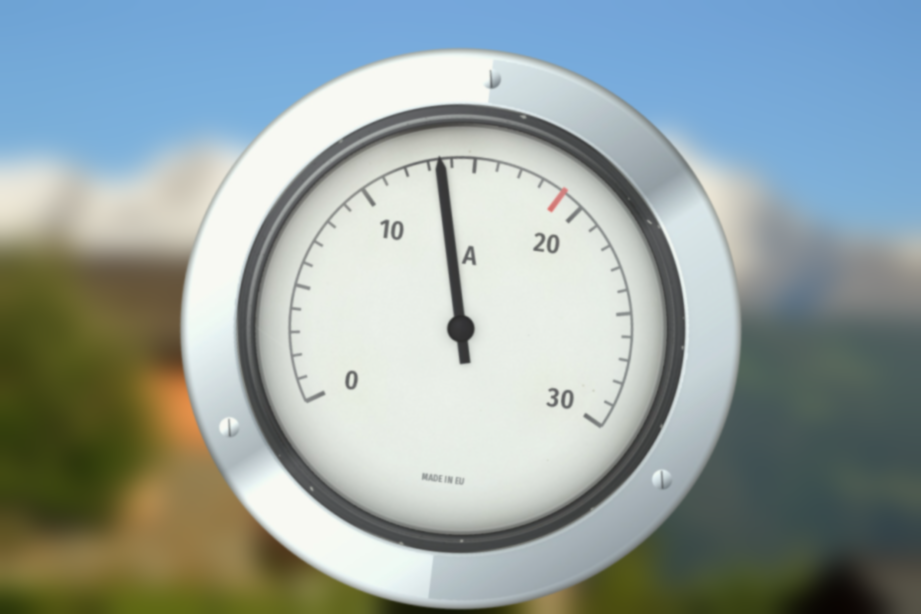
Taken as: 13.5 A
